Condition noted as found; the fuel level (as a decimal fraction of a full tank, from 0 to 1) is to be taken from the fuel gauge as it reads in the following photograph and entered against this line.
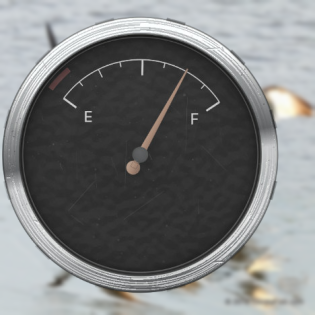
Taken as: 0.75
